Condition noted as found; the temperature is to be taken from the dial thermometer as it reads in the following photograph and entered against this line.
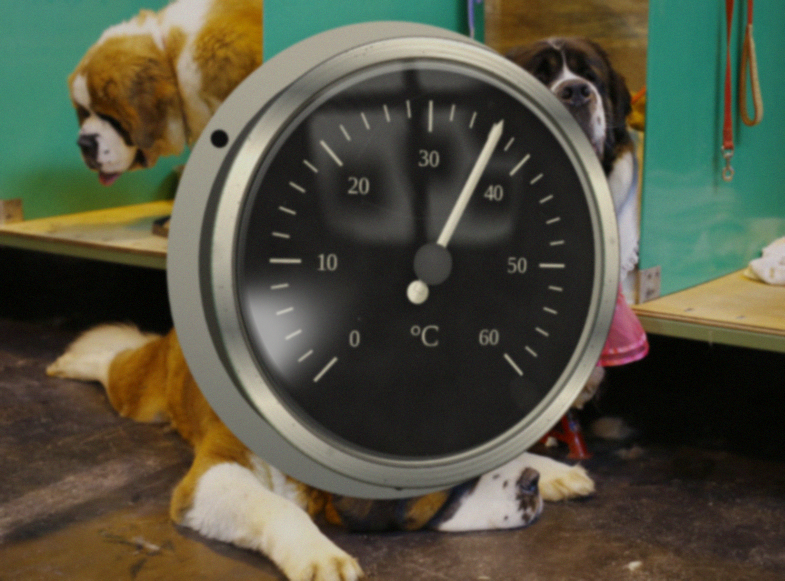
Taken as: 36 °C
